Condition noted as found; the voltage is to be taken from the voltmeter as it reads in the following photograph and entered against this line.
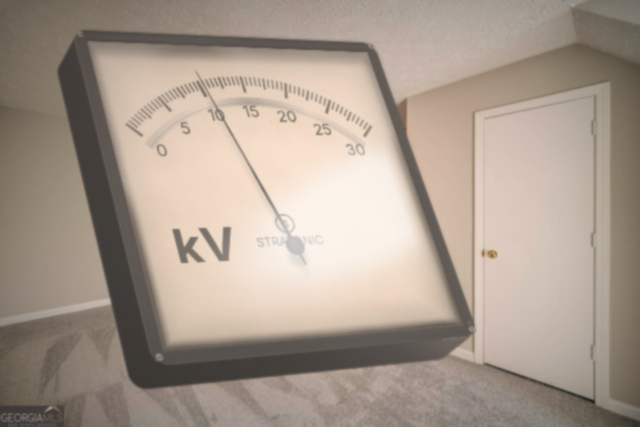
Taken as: 10 kV
